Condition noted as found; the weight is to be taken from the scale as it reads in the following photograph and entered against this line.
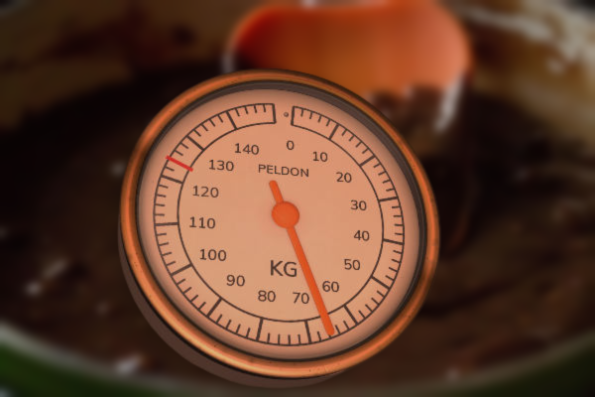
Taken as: 66 kg
